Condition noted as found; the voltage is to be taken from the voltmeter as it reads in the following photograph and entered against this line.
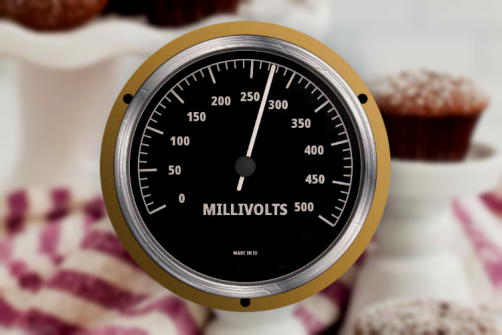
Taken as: 275 mV
